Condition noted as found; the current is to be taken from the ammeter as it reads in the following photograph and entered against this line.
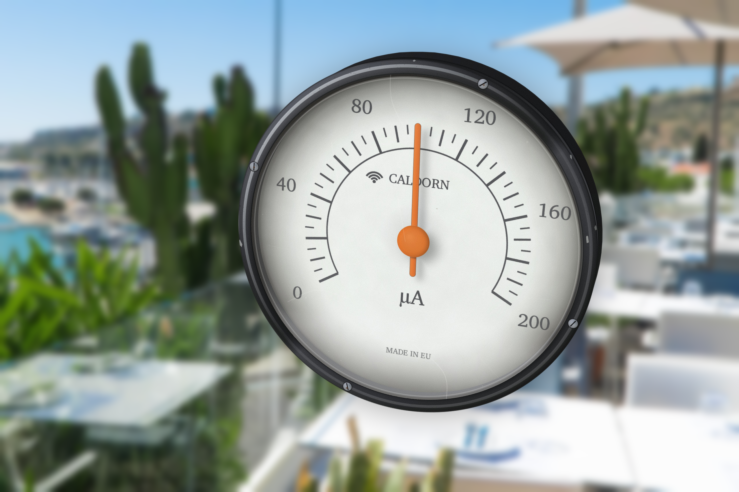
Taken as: 100 µA
